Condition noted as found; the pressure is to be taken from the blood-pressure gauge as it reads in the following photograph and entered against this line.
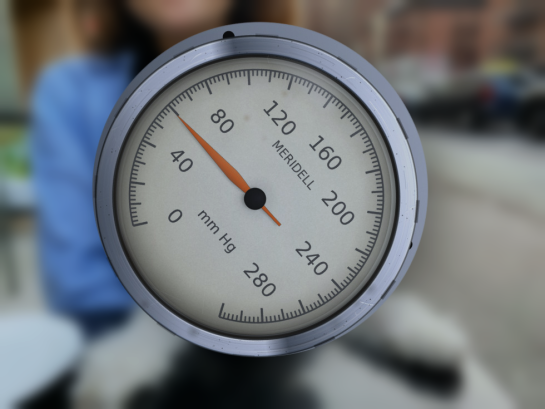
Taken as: 60 mmHg
